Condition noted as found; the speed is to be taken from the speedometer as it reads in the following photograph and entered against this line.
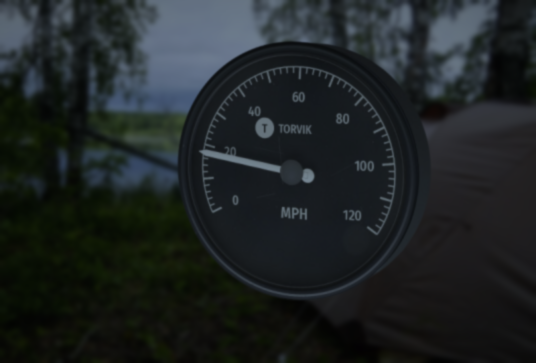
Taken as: 18 mph
